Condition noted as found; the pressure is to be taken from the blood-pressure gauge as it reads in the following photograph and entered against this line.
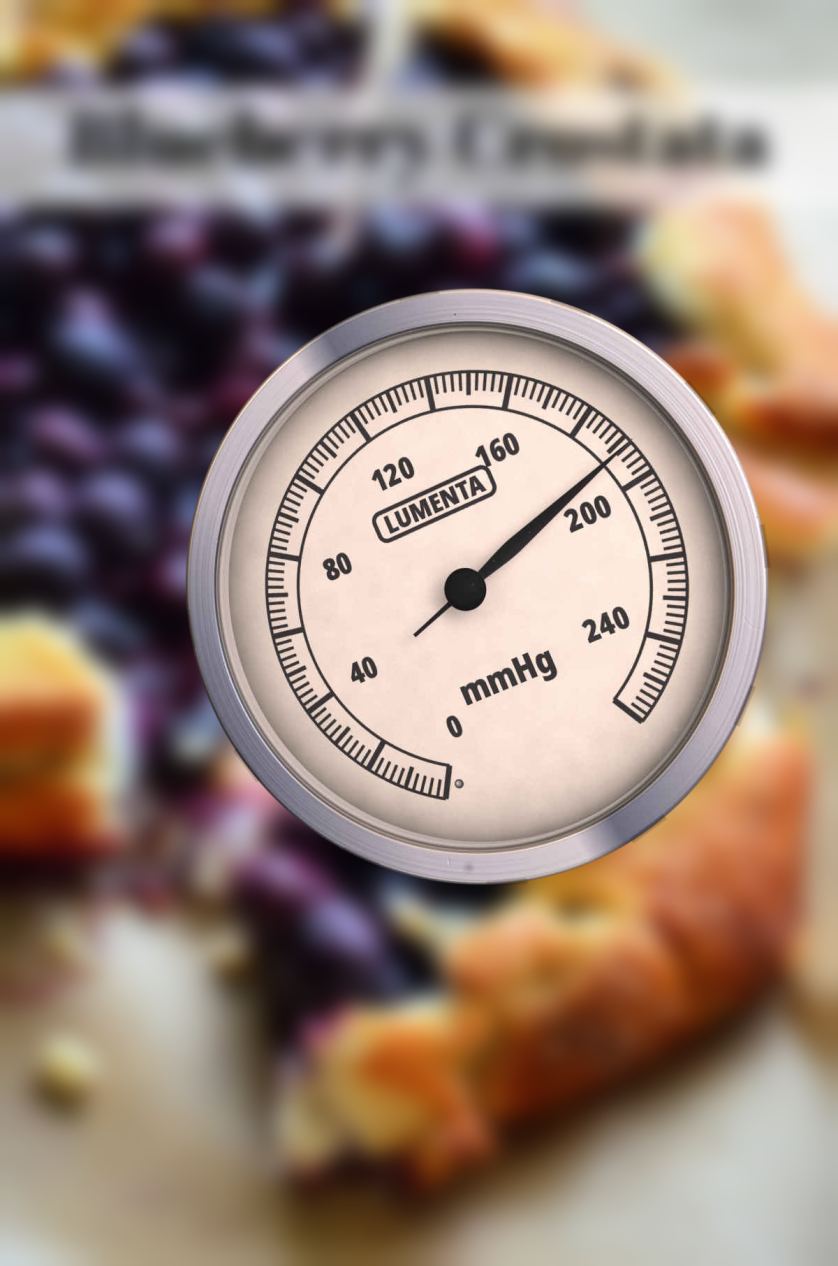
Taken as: 192 mmHg
